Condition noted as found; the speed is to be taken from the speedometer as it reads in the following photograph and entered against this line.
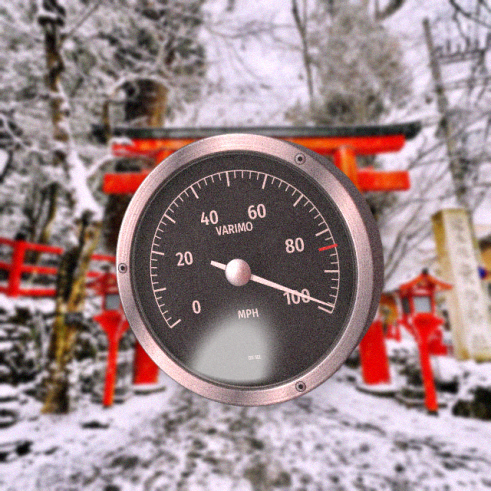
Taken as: 98 mph
